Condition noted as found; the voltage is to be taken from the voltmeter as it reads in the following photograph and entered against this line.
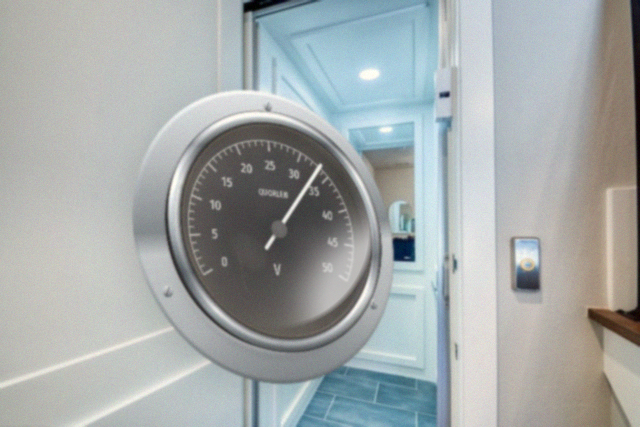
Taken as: 33 V
